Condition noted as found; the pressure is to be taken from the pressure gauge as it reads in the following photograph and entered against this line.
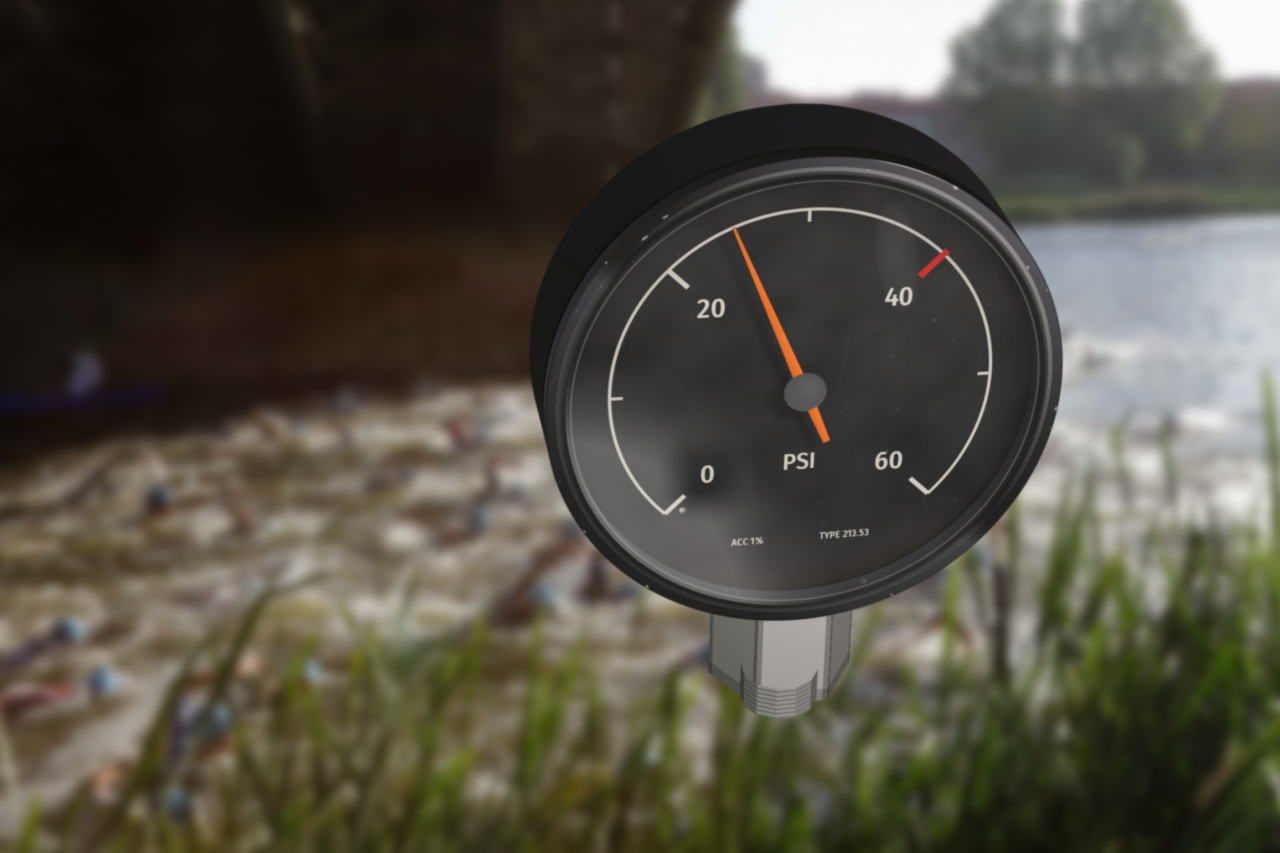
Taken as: 25 psi
